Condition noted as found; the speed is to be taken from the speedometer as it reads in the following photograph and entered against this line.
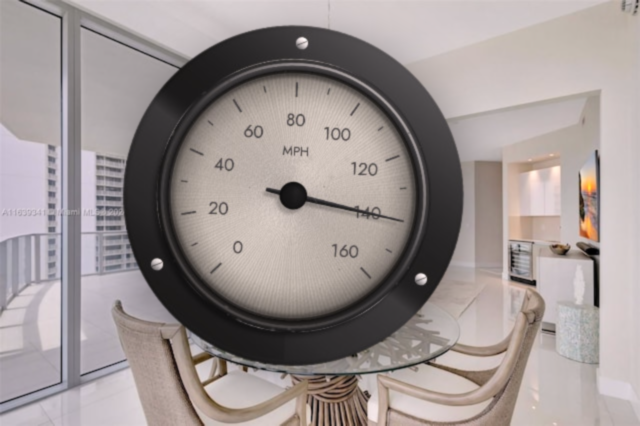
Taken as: 140 mph
